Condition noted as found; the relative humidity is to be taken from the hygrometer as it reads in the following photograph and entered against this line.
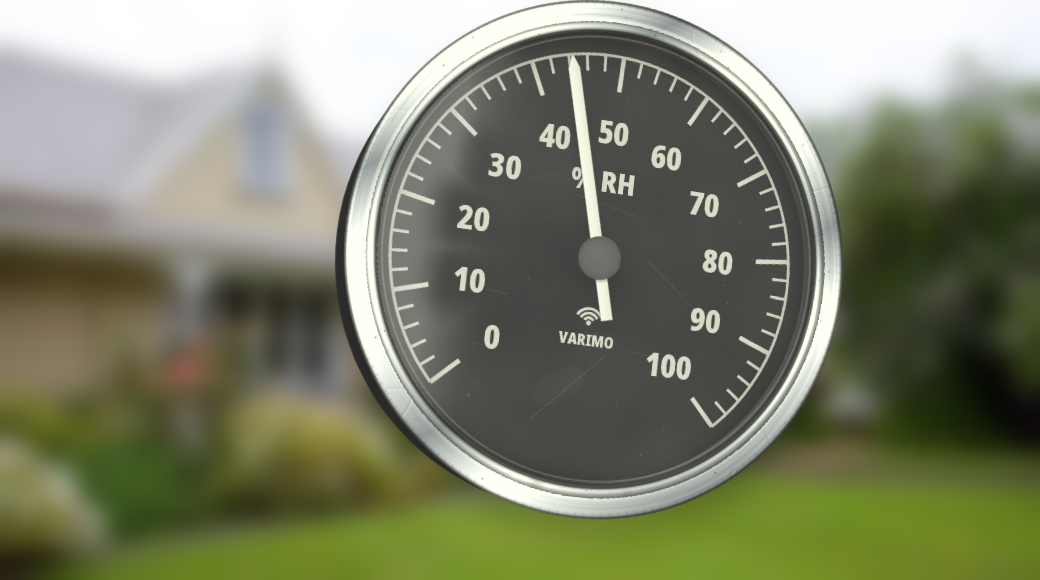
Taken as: 44 %
